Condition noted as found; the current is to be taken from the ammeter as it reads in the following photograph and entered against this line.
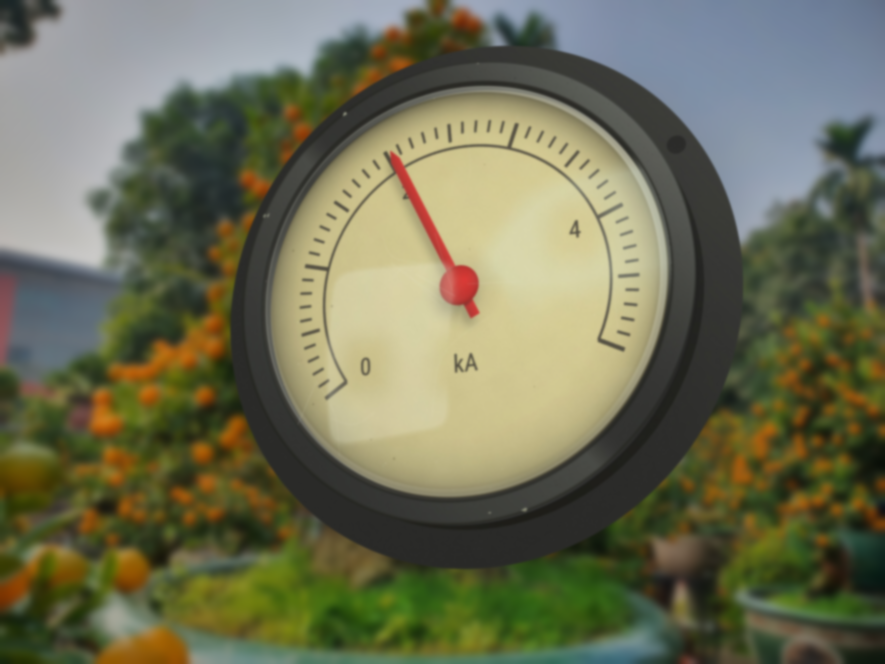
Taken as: 2.05 kA
